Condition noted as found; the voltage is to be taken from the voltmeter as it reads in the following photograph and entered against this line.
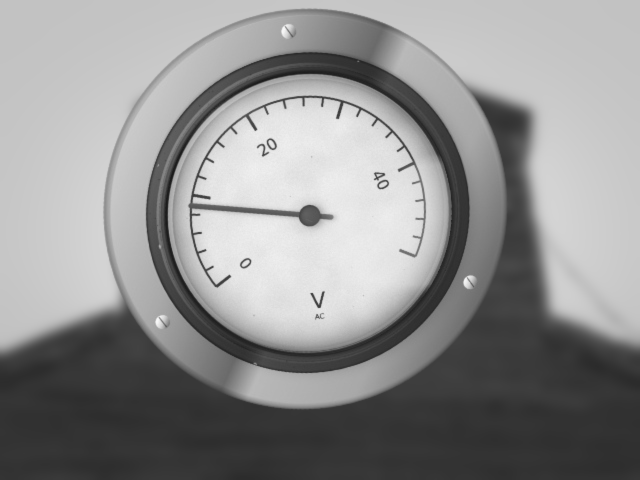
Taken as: 9 V
